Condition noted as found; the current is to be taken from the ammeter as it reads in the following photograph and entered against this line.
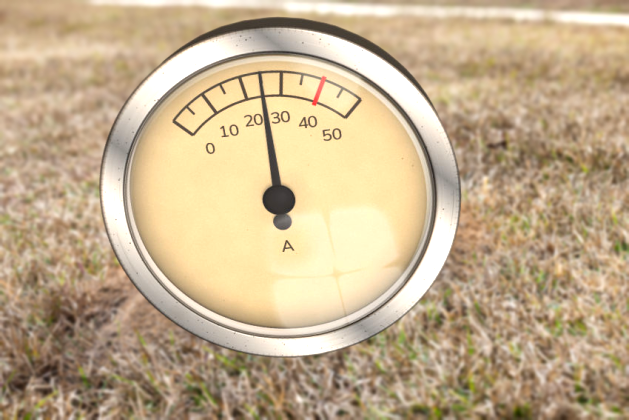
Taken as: 25 A
